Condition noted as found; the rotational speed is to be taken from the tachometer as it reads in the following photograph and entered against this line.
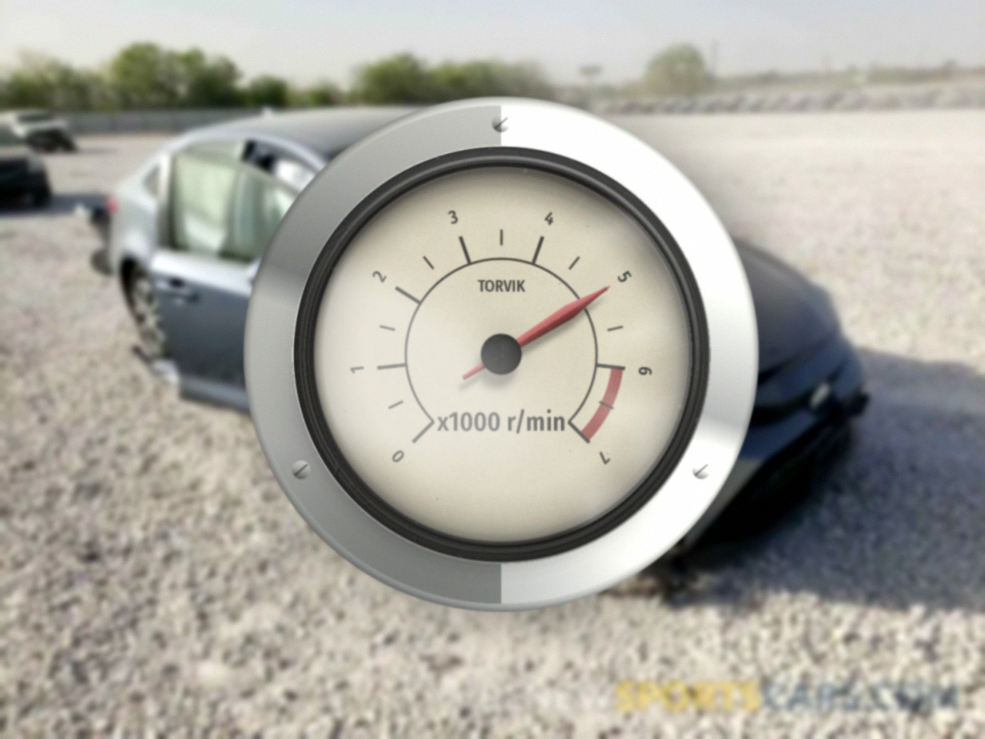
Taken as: 5000 rpm
